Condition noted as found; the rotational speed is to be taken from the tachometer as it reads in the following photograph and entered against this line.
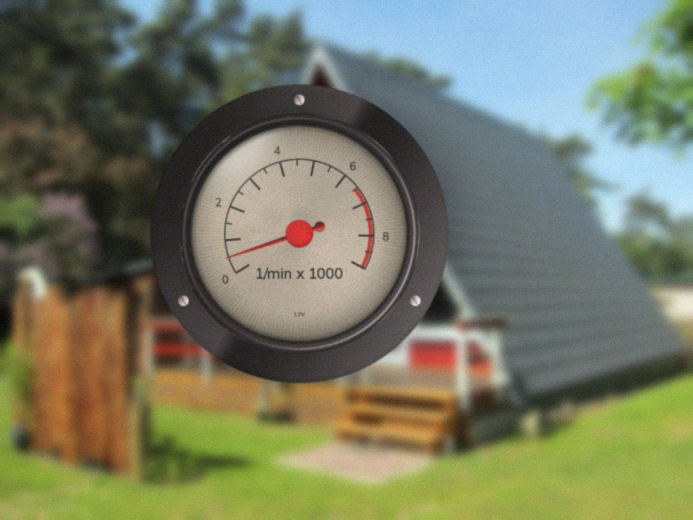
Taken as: 500 rpm
